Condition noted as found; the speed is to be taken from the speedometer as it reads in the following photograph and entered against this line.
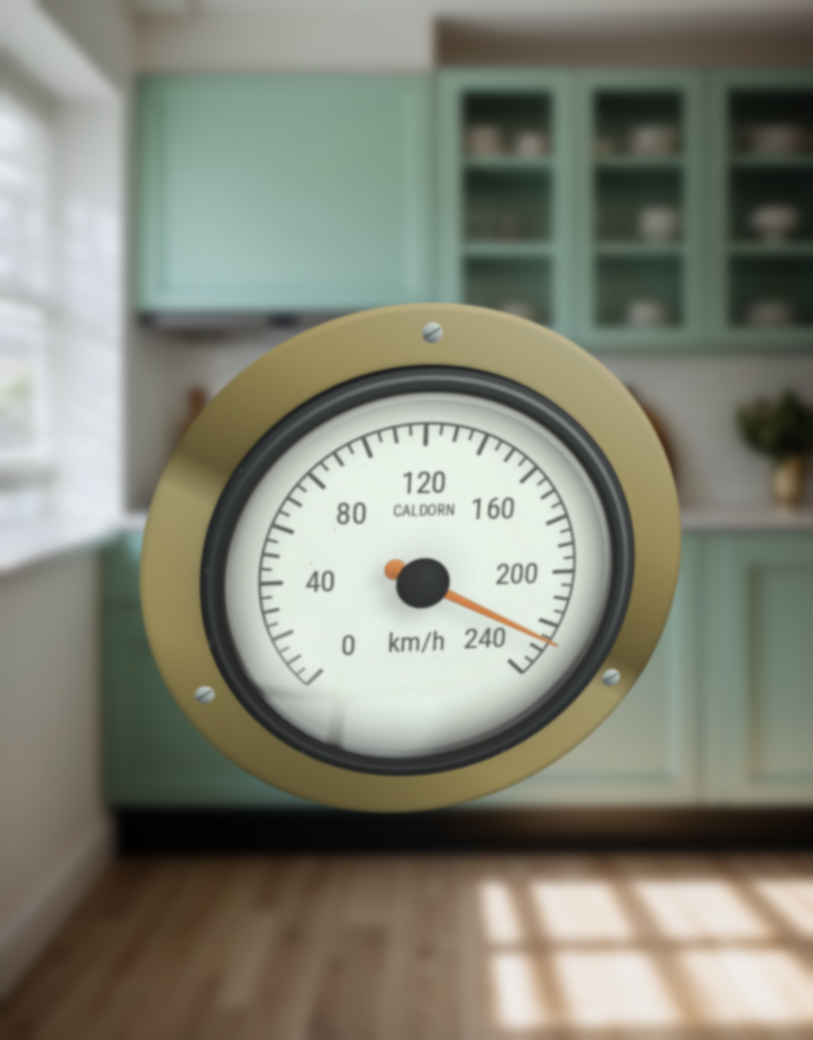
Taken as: 225 km/h
